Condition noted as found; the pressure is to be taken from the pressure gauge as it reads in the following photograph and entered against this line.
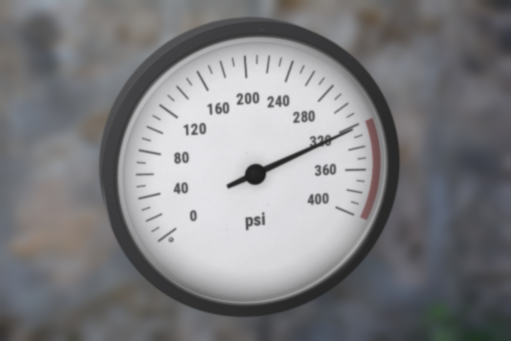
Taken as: 320 psi
